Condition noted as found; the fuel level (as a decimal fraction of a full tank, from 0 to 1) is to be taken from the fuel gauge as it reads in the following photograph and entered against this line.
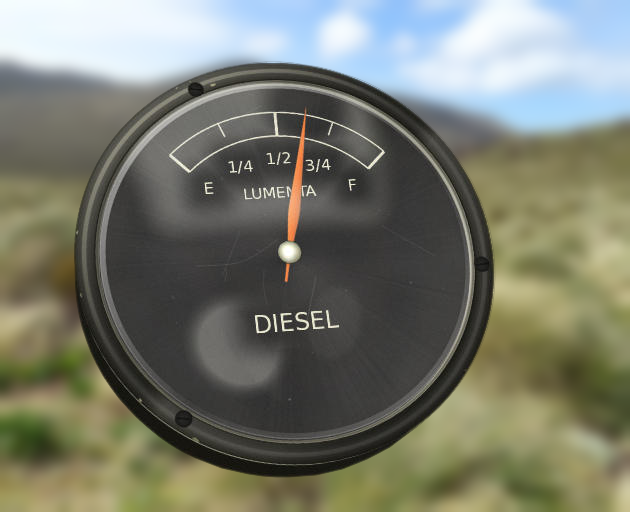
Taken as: 0.625
